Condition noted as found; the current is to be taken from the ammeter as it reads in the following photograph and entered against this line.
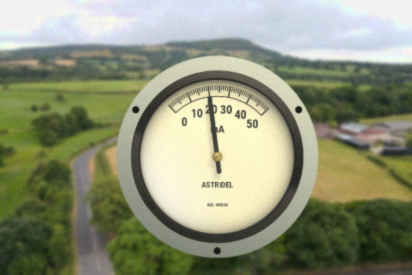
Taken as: 20 mA
